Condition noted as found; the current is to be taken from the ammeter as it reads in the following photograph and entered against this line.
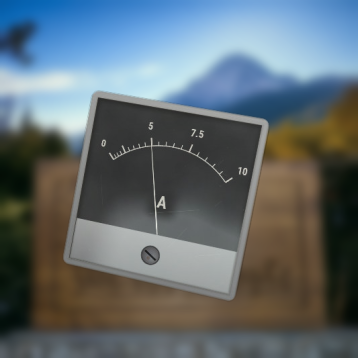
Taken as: 5 A
